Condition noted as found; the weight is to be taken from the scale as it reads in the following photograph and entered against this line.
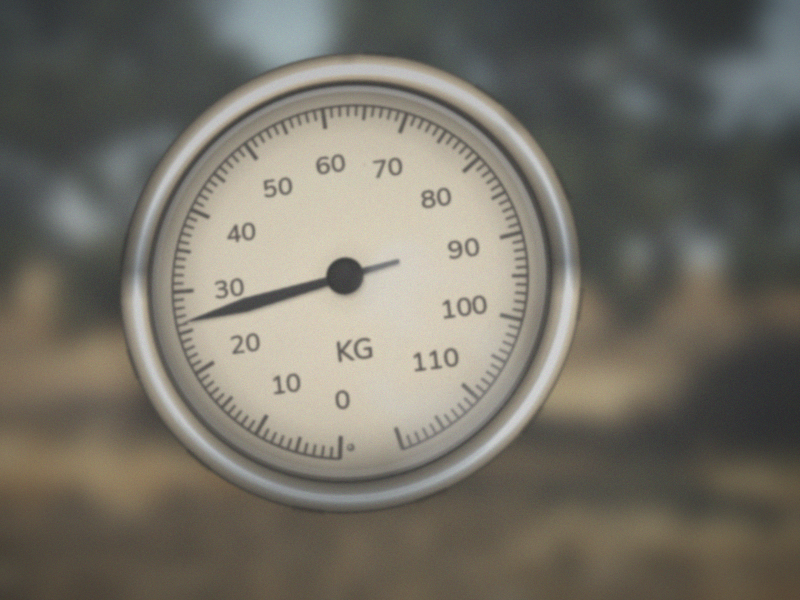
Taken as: 26 kg
